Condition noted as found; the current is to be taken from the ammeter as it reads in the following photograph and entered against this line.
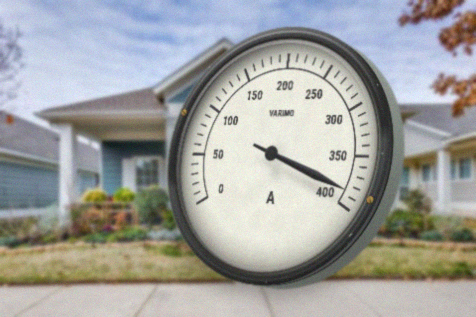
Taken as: 385 A
